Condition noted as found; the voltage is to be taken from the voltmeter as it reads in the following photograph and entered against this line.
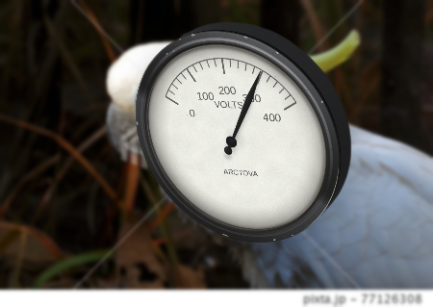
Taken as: 300 V
